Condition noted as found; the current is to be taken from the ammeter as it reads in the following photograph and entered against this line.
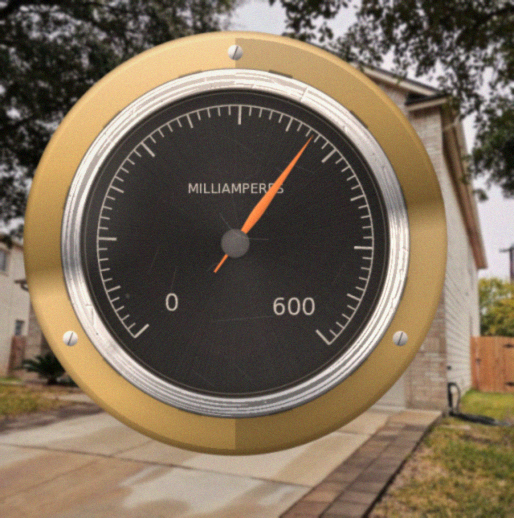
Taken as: 375 mA
